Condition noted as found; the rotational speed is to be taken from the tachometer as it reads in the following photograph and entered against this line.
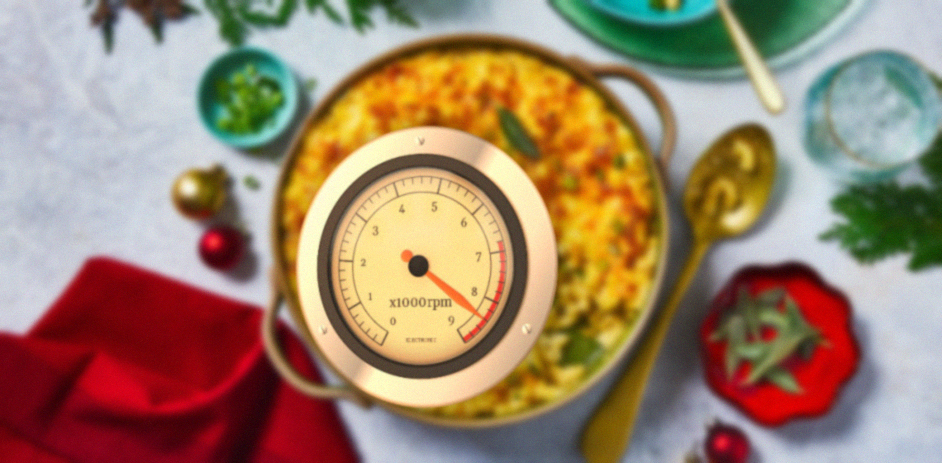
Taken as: 8400 rpm
